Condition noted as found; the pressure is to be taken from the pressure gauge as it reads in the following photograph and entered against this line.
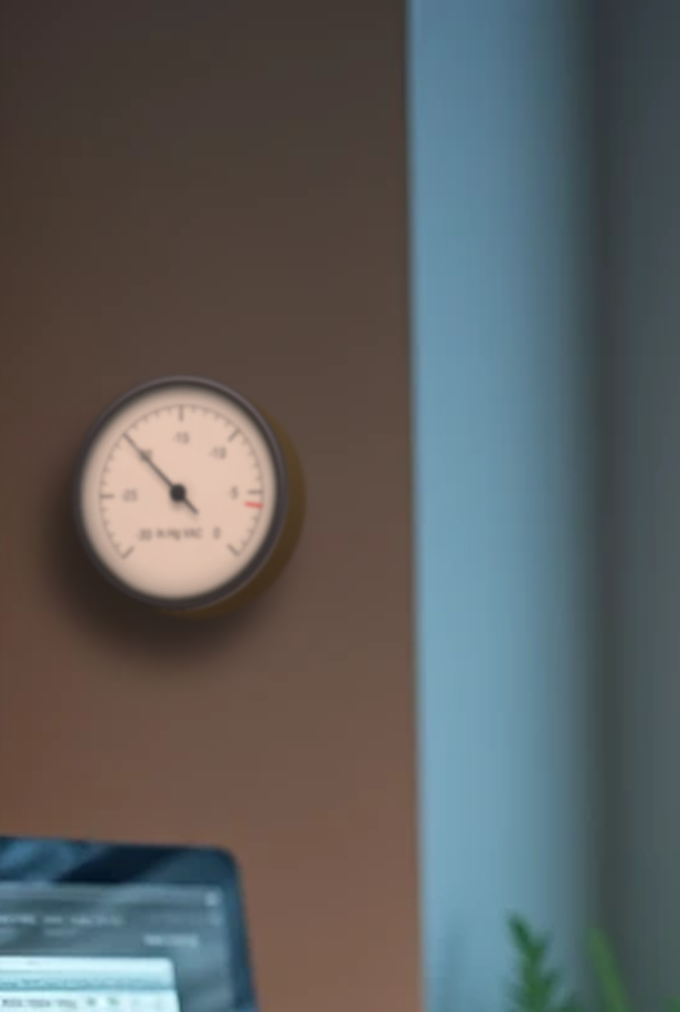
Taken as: -20 inHg
